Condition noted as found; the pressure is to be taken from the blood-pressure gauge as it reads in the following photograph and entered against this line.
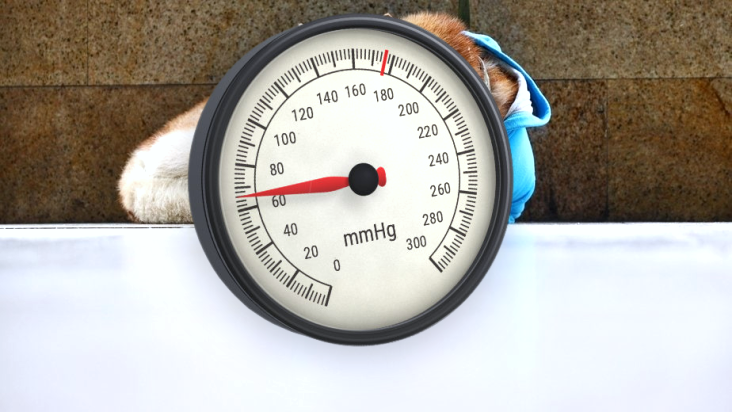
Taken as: 66 mmHg
